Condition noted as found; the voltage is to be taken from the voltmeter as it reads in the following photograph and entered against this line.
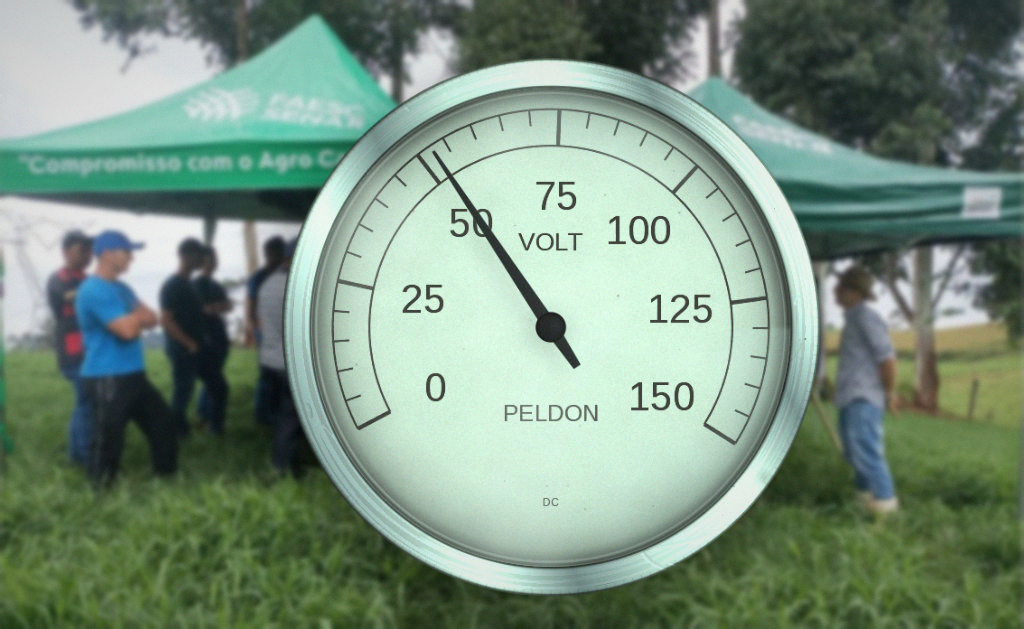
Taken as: 52.5 V
